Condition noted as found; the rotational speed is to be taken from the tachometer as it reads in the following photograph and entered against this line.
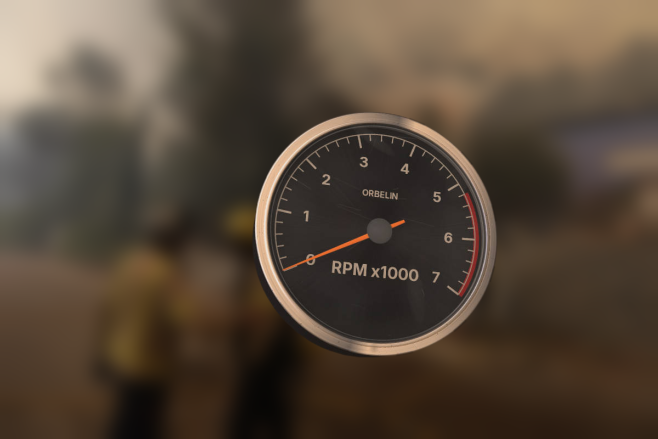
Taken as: 0 rpm
